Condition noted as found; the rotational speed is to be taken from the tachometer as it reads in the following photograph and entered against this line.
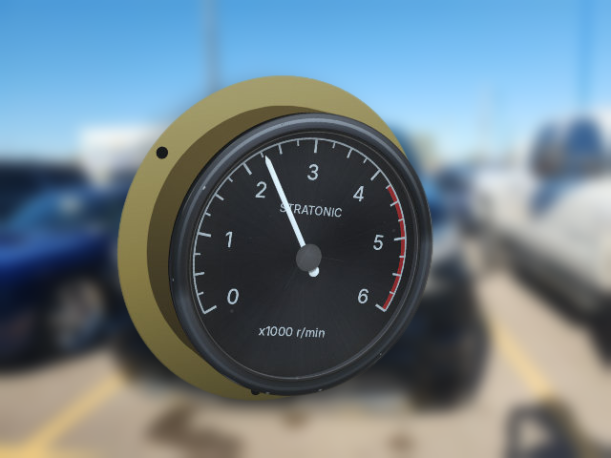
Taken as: 2250 rpm
